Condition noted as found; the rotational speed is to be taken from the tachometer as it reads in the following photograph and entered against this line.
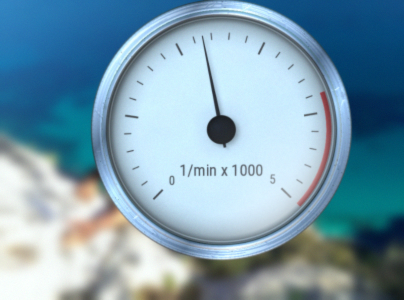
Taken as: 2300 rpm
